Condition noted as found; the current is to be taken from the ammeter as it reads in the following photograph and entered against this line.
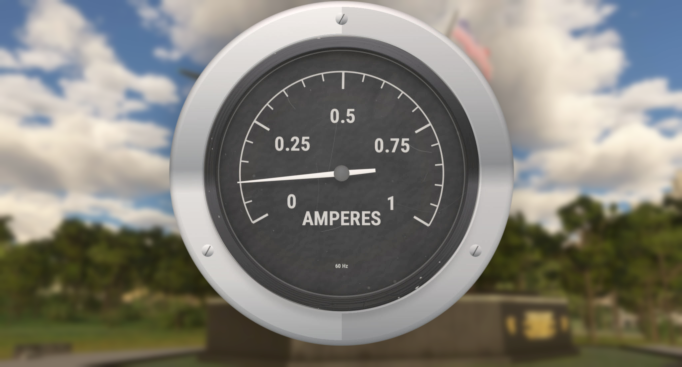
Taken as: 0.1 A
